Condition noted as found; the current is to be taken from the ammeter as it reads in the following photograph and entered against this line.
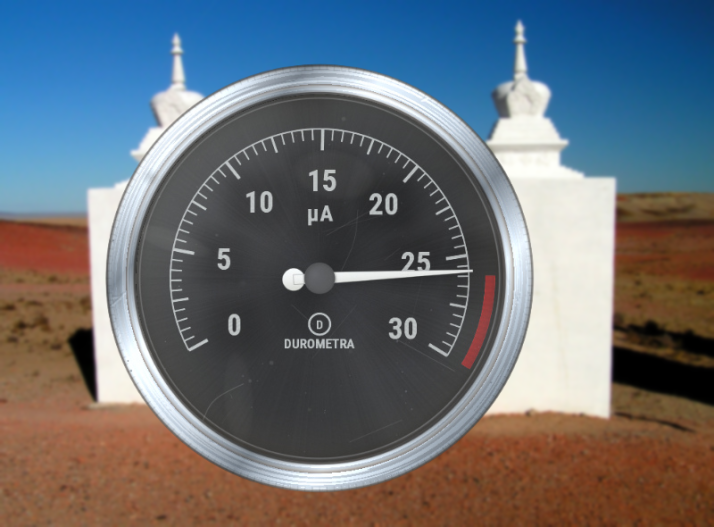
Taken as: 25.75 µA
